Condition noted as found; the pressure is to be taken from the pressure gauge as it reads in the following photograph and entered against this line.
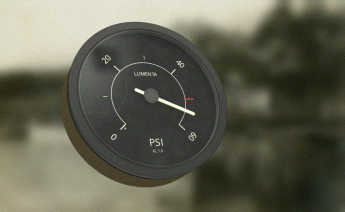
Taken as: 55 psi
